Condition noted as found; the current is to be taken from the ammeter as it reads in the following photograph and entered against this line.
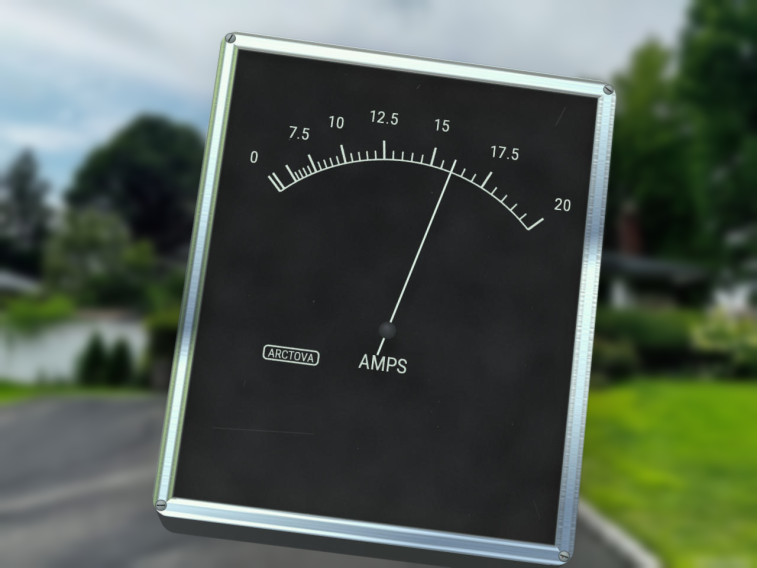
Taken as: 16 A
